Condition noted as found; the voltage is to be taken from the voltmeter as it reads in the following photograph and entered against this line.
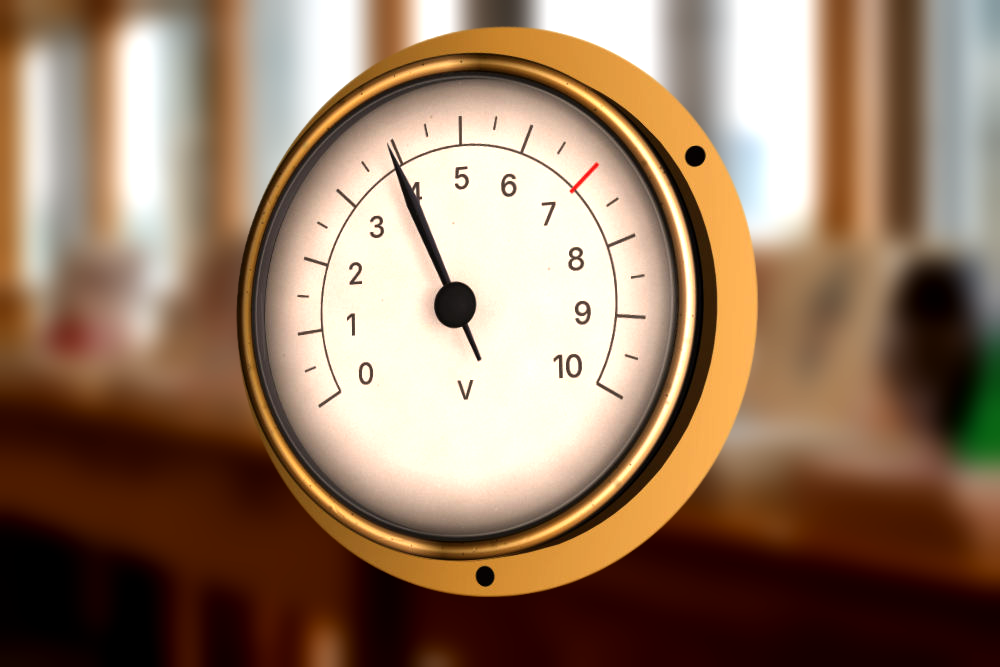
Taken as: 4 V
